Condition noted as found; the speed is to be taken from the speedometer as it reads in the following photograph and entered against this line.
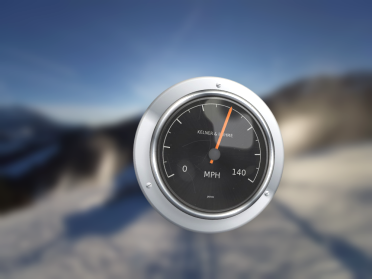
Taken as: 80 mph
